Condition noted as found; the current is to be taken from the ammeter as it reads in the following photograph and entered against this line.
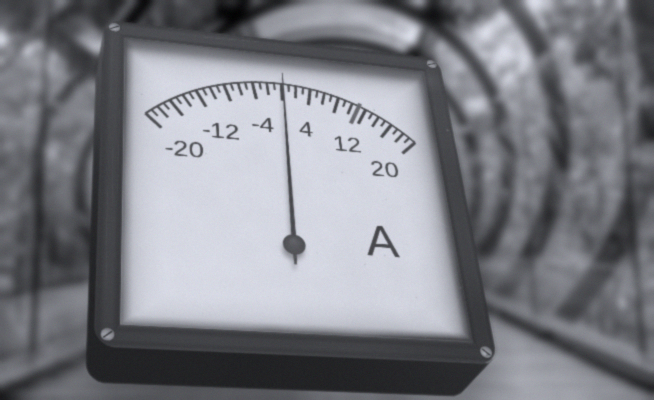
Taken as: 0 A
